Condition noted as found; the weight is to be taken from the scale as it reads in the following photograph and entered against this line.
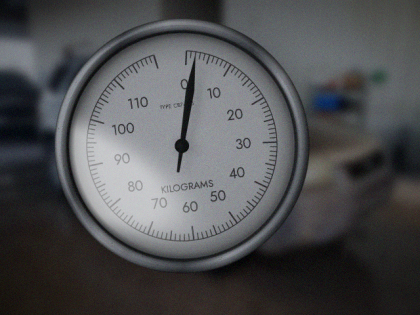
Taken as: 2 kg
